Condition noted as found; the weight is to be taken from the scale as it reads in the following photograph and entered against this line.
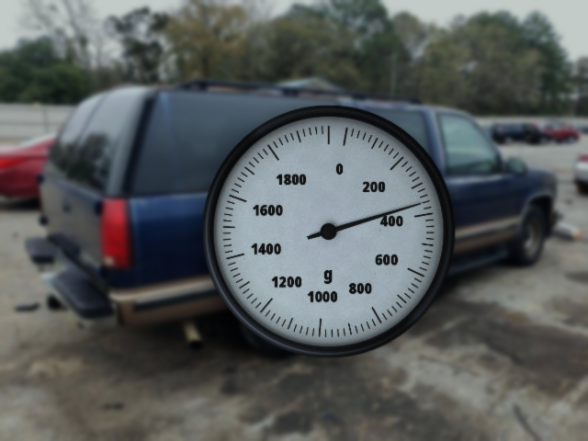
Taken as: 360 g
